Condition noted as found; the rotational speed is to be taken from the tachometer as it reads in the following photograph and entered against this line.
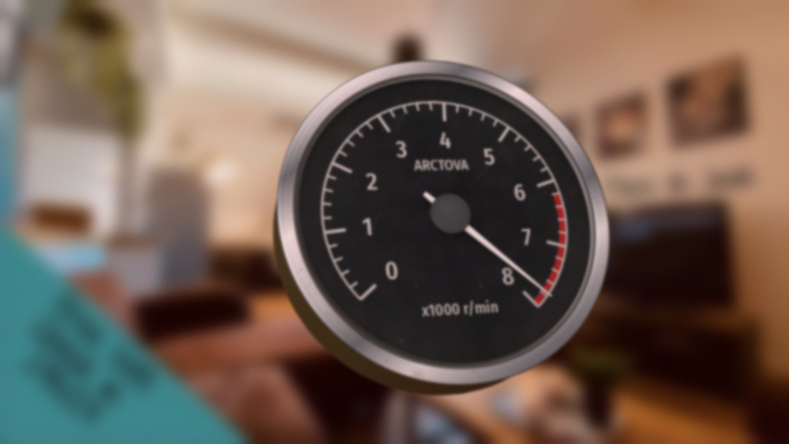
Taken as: 7800 rpm
